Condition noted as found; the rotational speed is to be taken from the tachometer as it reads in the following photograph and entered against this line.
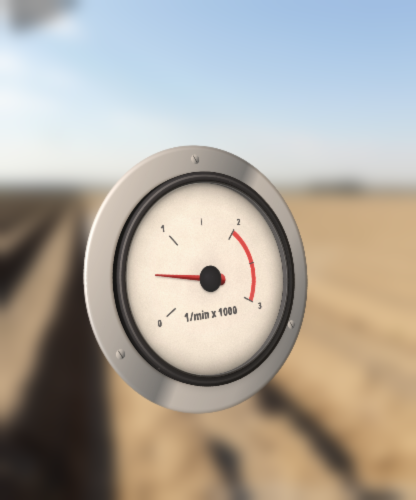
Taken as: 500 rpm
